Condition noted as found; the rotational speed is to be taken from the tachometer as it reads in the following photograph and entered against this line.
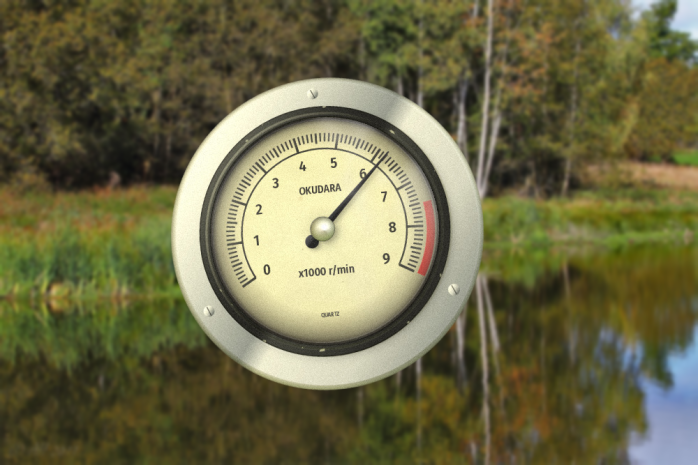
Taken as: 6200 rpm
